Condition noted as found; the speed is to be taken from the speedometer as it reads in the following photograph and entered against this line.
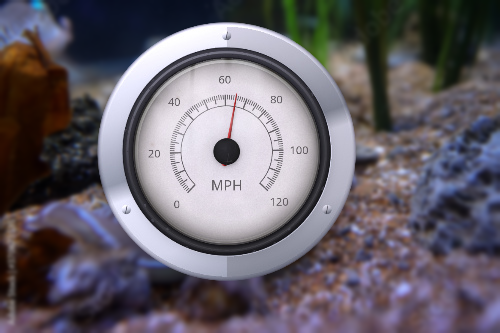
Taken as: 65 mph
